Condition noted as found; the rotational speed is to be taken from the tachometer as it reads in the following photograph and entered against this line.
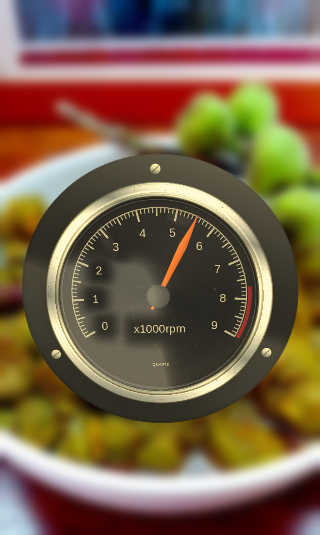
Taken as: 5500 rpm
